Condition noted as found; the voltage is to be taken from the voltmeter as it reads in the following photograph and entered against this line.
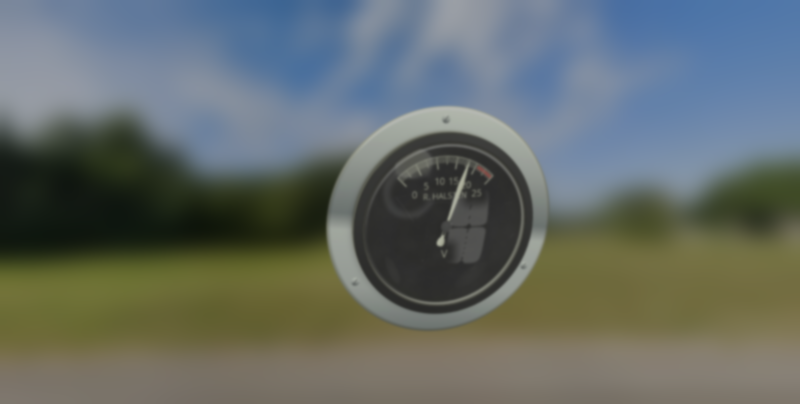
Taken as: 17.5 V
